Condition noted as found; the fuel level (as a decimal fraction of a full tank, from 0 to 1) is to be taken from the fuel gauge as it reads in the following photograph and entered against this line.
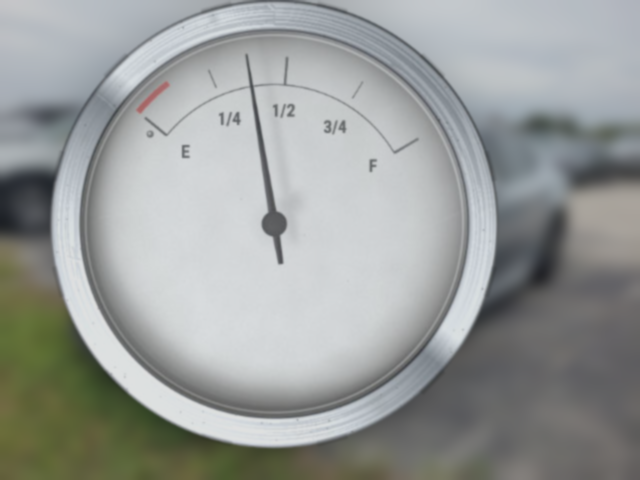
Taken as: 0.375
